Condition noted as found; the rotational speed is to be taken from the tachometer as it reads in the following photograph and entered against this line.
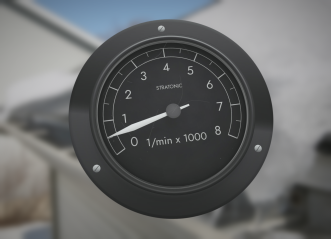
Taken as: 500 rpm
